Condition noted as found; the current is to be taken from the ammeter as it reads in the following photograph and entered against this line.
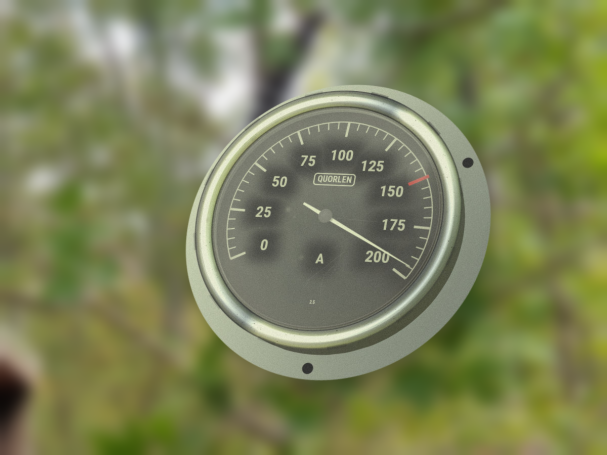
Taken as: 195 A
